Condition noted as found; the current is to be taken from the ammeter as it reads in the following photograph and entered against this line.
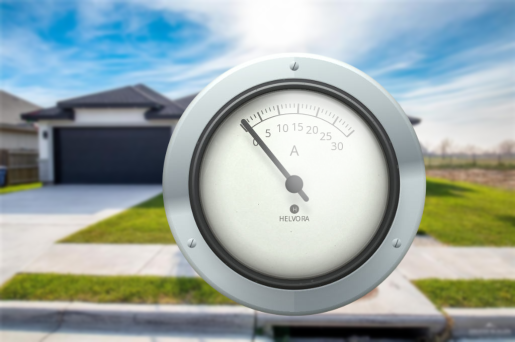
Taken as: 1 A
